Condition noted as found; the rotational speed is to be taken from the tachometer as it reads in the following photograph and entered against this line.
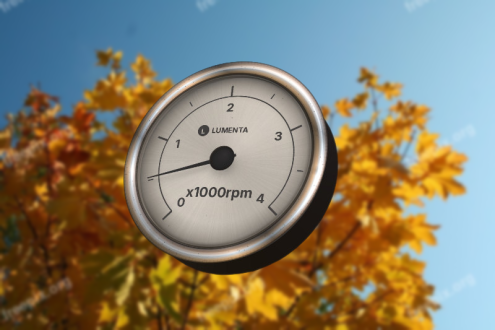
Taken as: 500 rpm
